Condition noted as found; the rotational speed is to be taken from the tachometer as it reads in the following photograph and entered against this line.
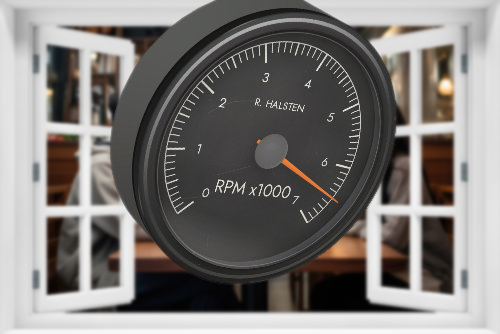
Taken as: 6500 rpm
